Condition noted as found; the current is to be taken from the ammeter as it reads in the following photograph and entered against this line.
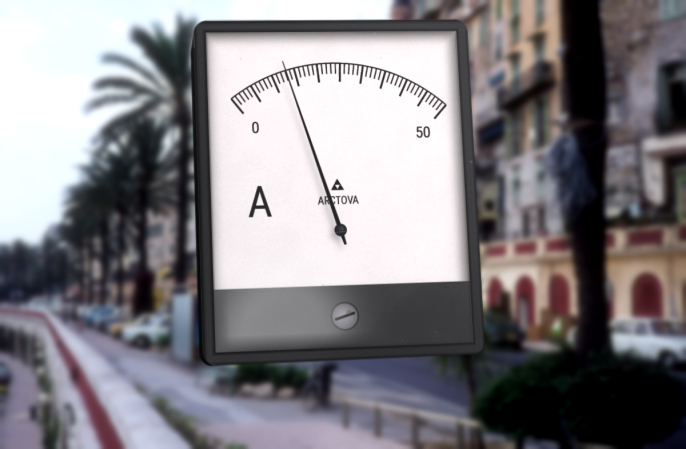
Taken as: 13 A
